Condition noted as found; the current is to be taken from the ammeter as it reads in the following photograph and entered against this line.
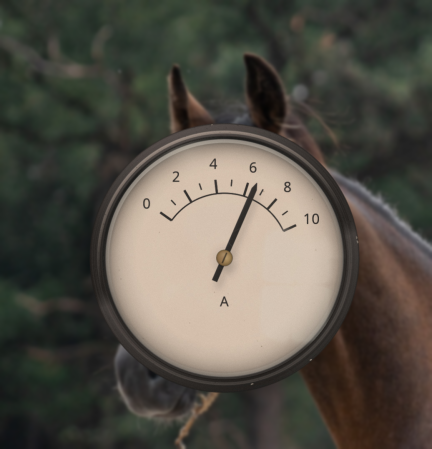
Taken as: 6.5 A
